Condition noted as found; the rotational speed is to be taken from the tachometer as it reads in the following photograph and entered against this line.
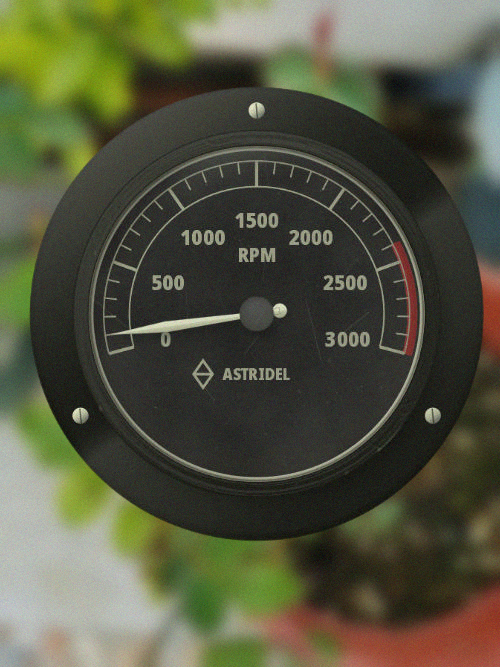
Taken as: 100 rpm
